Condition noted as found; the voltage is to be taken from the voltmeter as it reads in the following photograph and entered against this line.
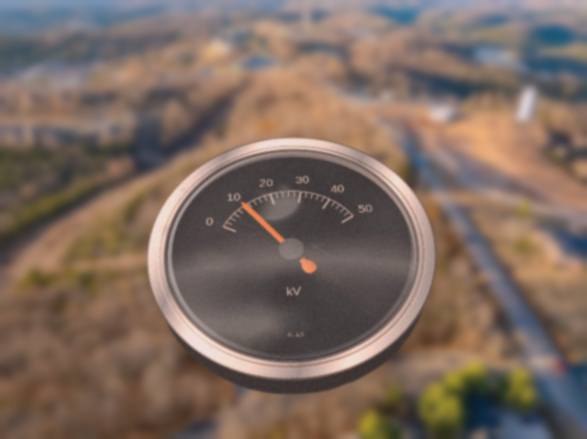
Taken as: 10 kV
